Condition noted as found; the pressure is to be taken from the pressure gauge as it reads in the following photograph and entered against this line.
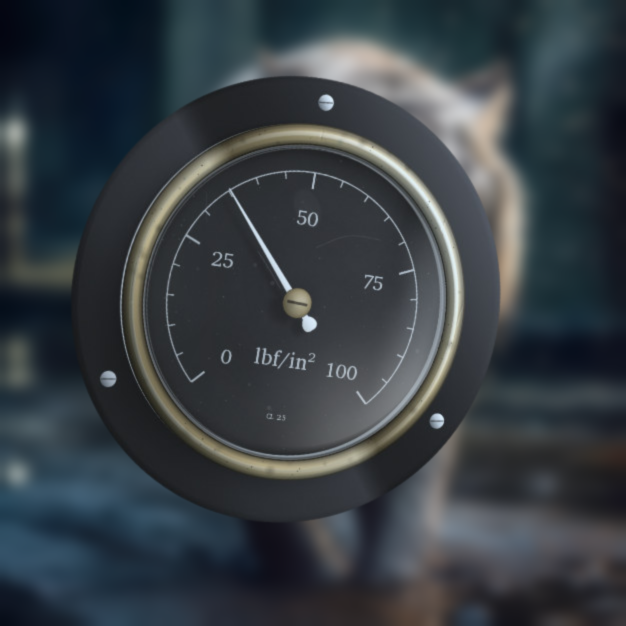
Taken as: 35 psi
